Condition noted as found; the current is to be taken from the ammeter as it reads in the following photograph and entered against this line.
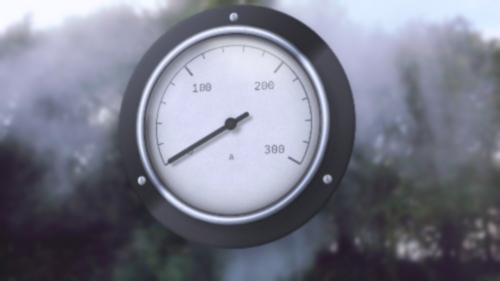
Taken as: 0 A
